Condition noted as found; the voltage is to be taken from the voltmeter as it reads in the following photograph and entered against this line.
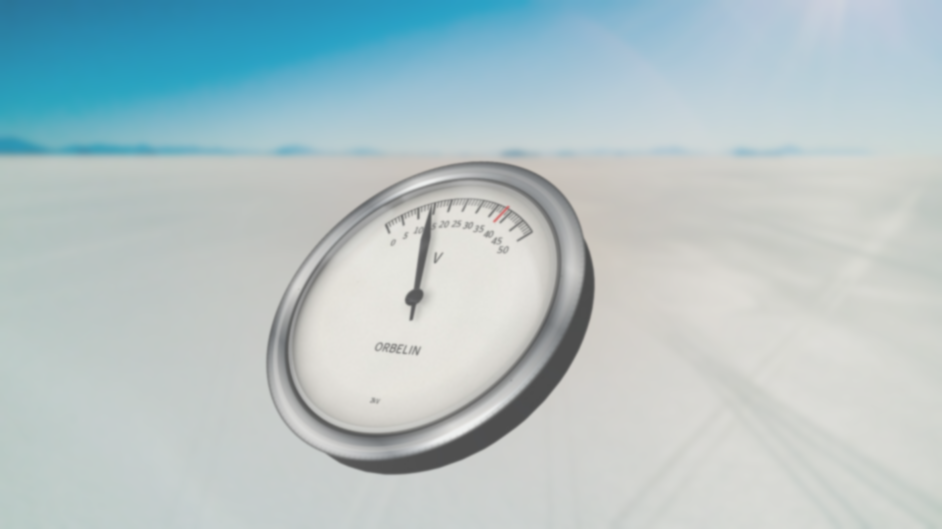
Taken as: 15 V
